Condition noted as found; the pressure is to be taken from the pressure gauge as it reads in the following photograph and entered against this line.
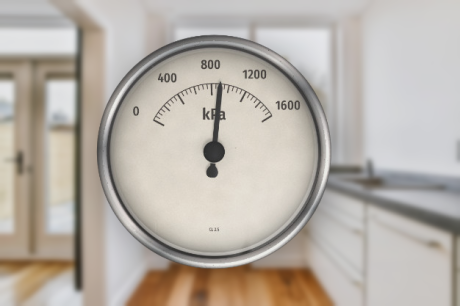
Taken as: 900 kPa
